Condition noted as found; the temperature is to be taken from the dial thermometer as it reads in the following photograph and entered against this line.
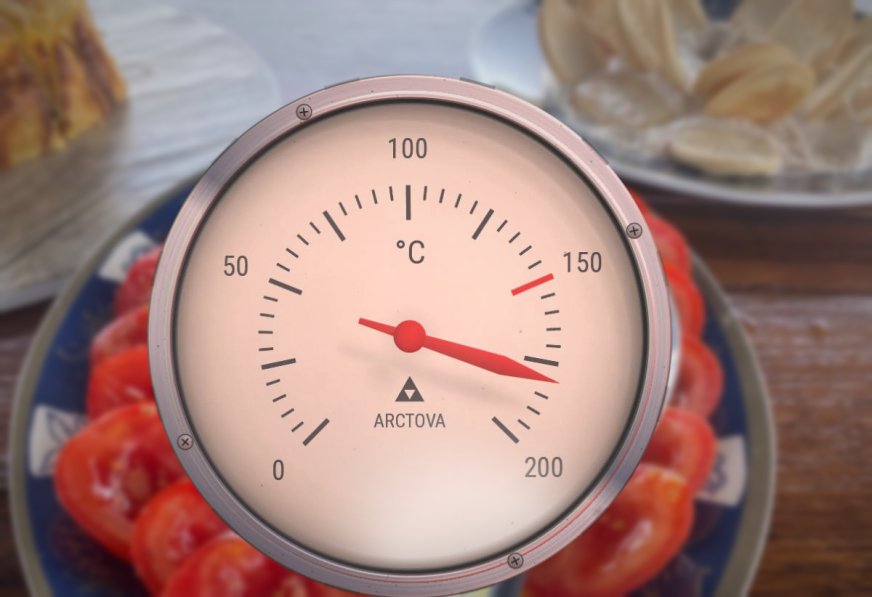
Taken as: 180 °C
